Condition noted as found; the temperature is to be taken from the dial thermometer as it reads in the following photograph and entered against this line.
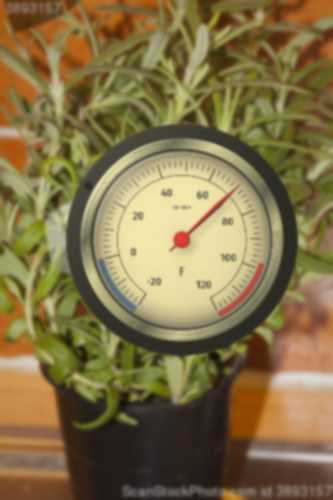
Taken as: 70 °F
